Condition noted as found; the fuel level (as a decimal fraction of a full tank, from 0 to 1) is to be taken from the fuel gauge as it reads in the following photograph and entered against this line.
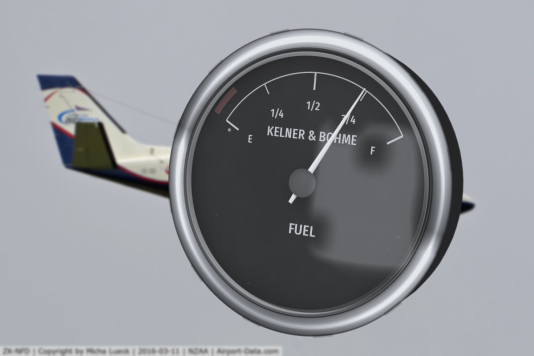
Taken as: 0.75
